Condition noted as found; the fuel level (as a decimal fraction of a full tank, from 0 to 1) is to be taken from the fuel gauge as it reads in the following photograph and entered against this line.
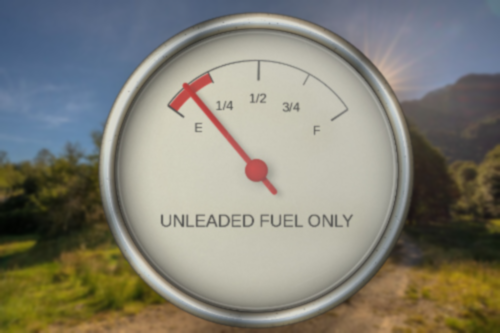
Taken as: 0.125
